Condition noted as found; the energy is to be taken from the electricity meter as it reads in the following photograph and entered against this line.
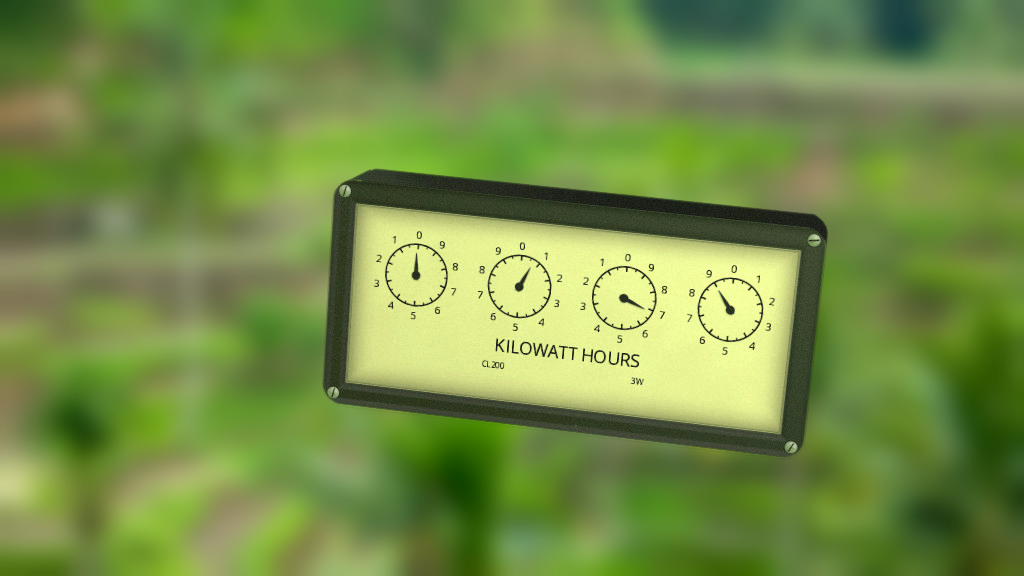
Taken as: 69 kWh
